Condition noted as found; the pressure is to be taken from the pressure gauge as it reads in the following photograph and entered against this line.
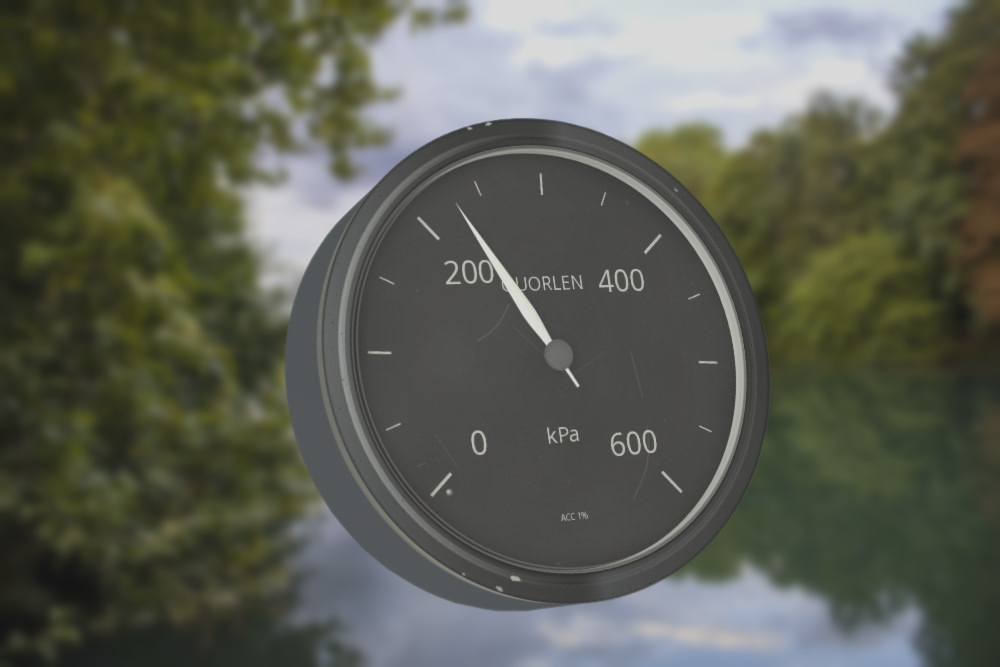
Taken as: 225 kPa
